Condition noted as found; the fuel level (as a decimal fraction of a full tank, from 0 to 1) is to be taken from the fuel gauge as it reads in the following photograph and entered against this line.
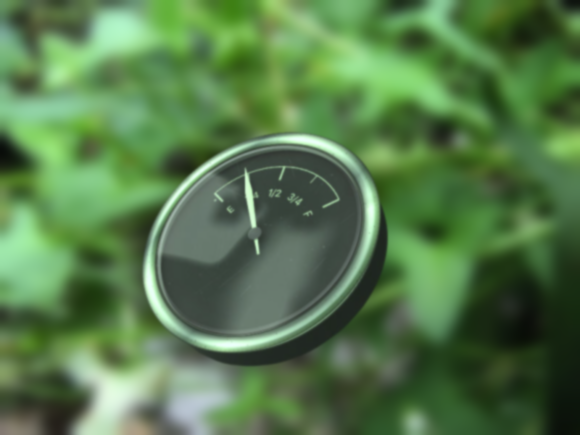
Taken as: 0.25
